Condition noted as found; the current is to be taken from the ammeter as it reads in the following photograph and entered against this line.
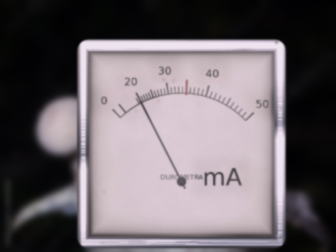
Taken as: 20 mA
